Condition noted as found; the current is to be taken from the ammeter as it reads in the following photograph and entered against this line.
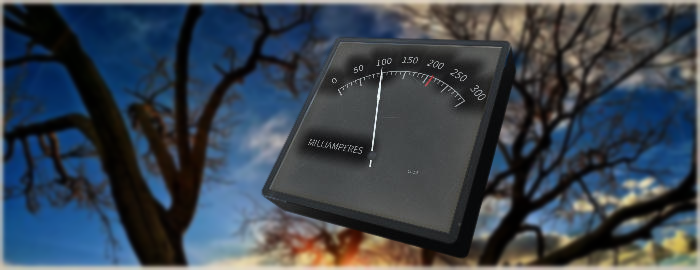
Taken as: 100 mA
